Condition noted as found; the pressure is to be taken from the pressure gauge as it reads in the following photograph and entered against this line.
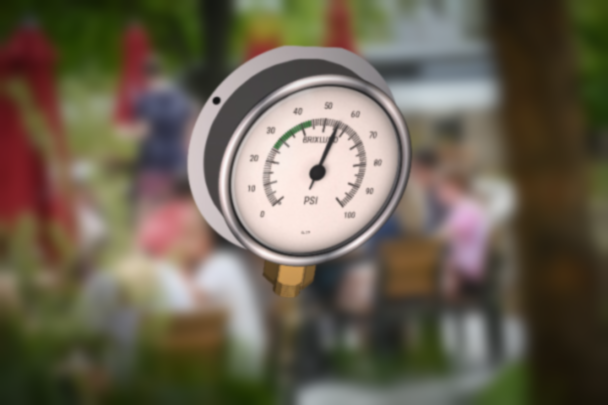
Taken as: 55 psi
